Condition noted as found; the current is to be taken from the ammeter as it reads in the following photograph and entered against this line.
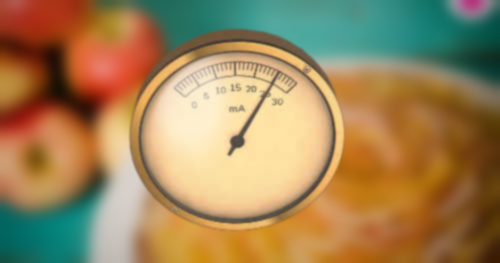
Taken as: 25 mA
